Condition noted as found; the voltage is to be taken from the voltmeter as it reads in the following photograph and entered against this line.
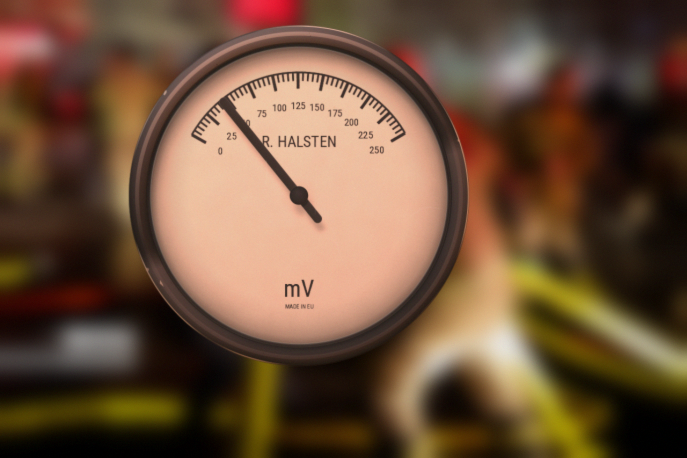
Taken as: 45 mV
